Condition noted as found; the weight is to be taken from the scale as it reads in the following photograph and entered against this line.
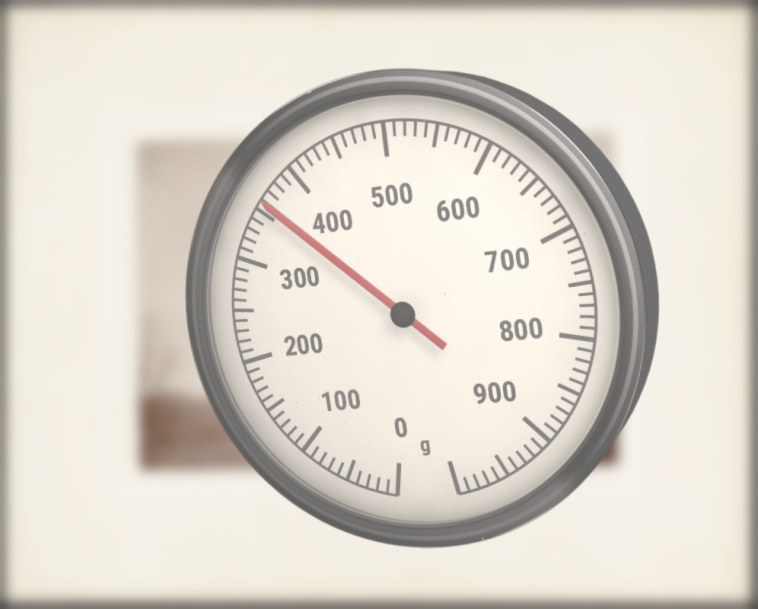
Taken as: 360 g
